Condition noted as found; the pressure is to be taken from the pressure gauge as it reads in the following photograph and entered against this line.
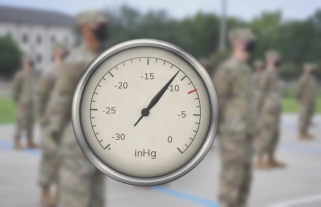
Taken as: -11 inHg
